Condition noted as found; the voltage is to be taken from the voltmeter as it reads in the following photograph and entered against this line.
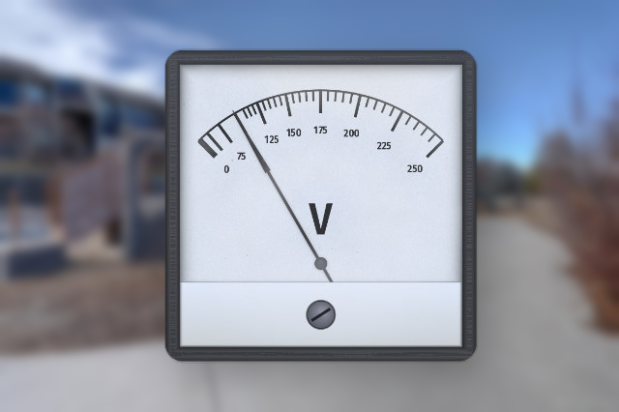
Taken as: 100 V
